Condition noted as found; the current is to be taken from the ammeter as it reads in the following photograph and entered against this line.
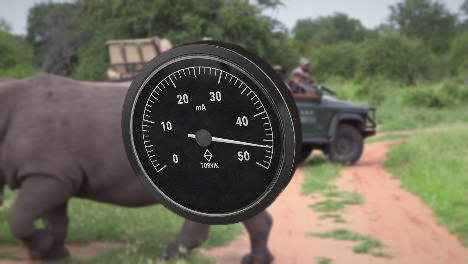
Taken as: 46 mA
